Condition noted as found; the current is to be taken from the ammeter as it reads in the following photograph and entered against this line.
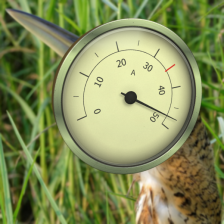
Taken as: 47.5 A
